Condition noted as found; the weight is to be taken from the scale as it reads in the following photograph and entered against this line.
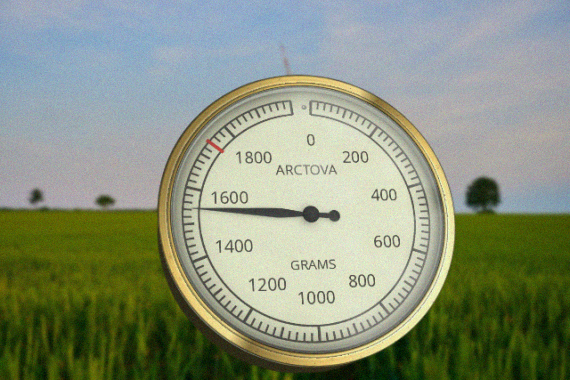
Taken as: 1540 g
